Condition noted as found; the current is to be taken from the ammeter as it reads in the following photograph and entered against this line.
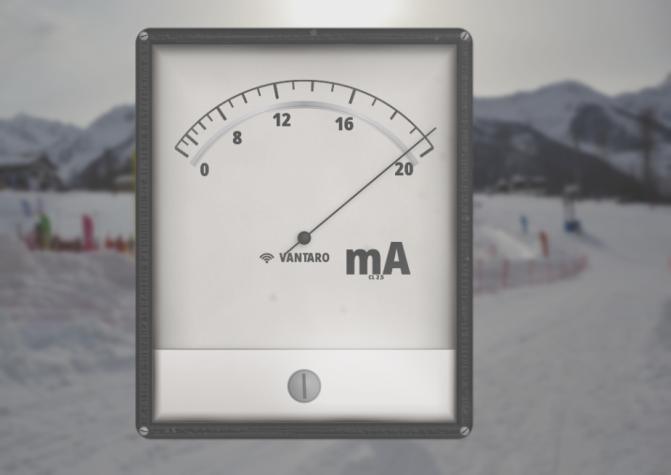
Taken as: 19.5 mA
